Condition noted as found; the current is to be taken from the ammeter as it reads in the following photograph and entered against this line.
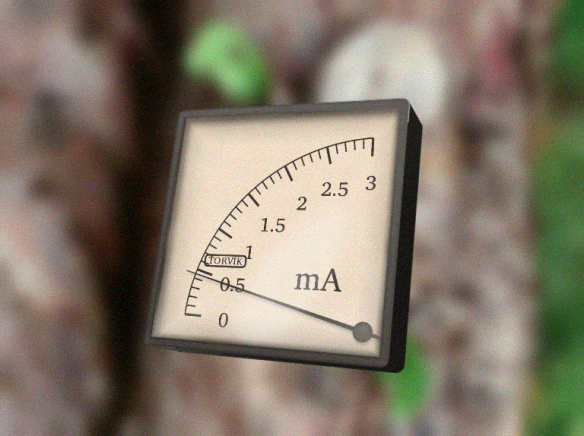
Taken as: 0.45 mA
